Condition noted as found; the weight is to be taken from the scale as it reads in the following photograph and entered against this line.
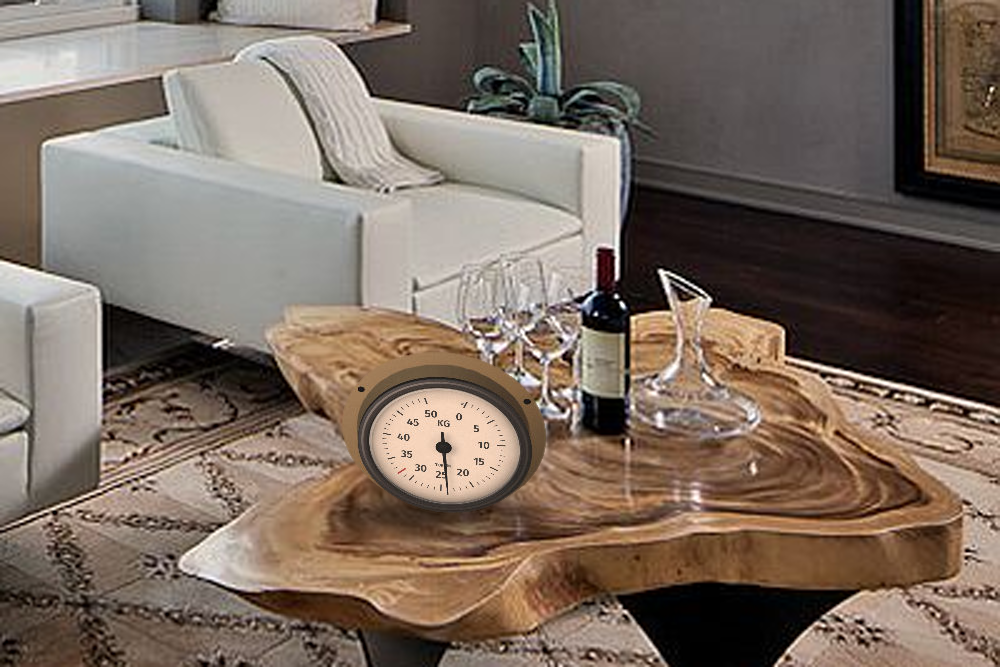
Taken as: 24 kg
